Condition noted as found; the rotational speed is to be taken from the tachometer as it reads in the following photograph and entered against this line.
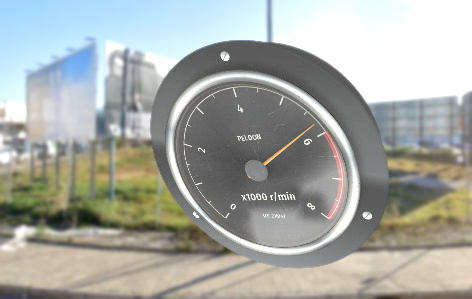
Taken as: 5750 rpm
